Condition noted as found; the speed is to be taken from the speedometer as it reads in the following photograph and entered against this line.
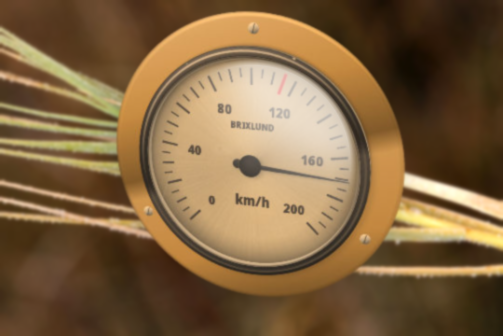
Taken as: 170 km/h
